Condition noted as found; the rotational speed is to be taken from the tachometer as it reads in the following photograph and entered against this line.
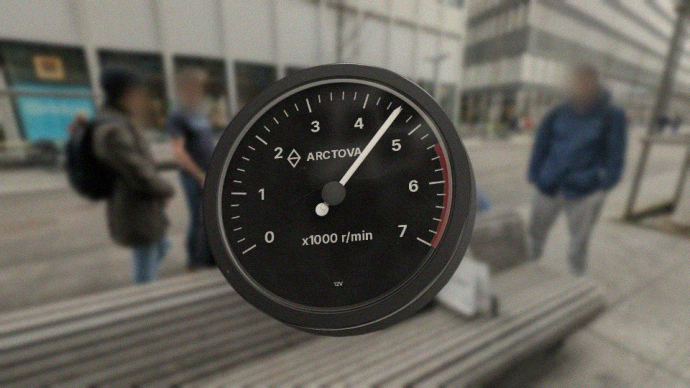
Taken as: 4600 rpm
